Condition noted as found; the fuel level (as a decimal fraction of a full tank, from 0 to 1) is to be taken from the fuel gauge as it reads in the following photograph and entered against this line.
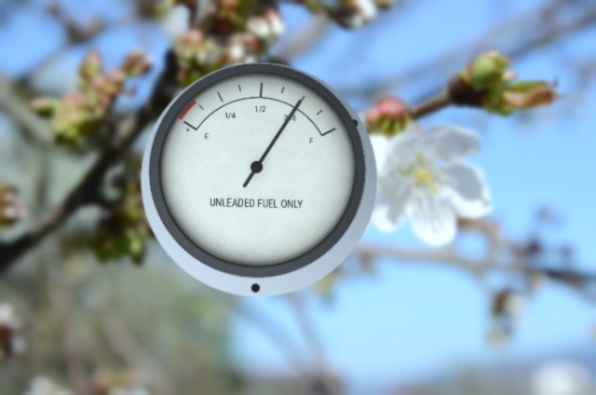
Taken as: 0.75
